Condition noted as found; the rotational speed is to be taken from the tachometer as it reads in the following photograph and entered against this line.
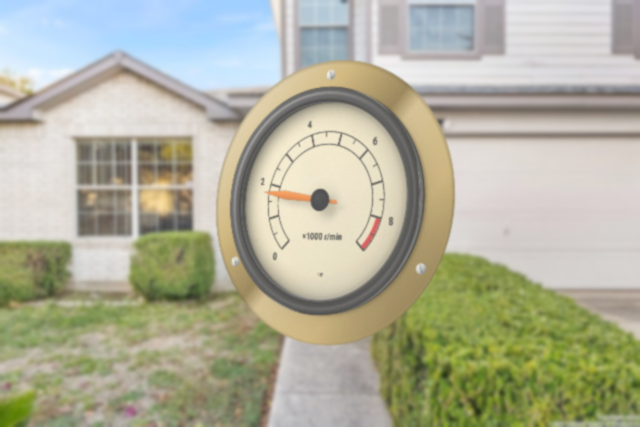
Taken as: 1750 rpm
